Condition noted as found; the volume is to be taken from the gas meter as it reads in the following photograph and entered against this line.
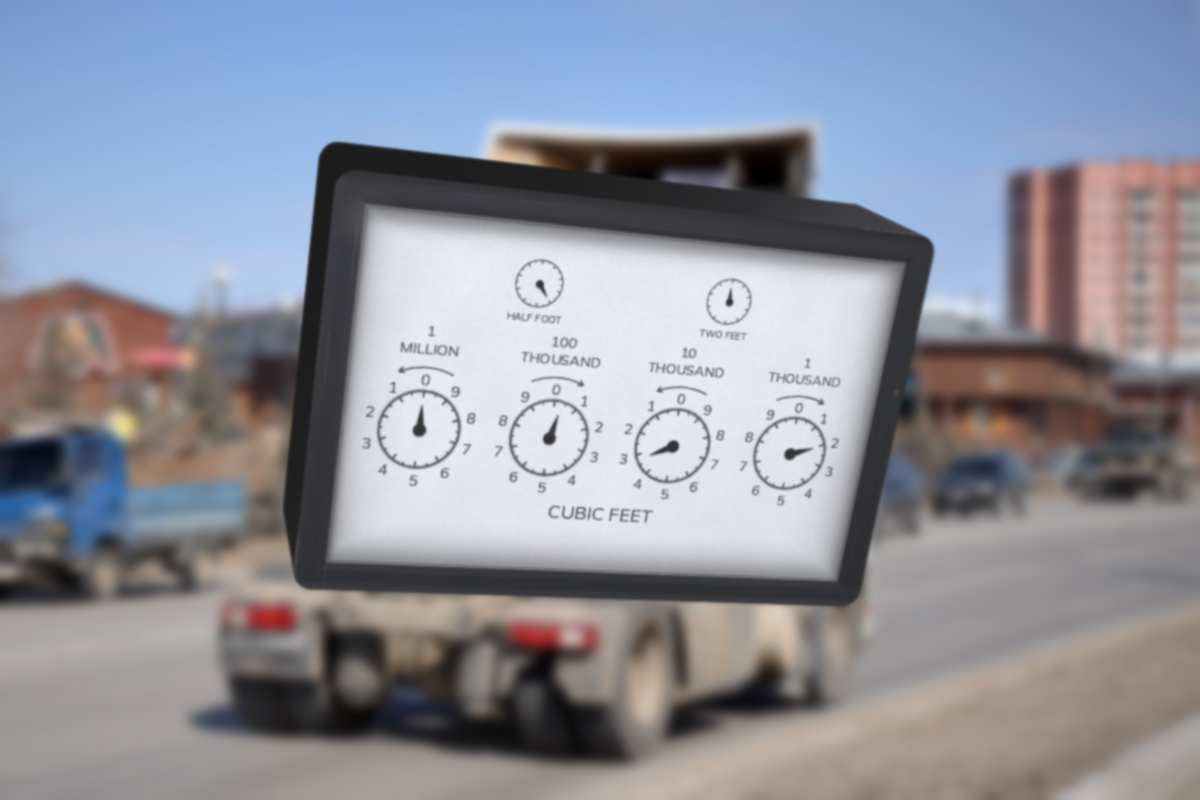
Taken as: 3200 ft³
